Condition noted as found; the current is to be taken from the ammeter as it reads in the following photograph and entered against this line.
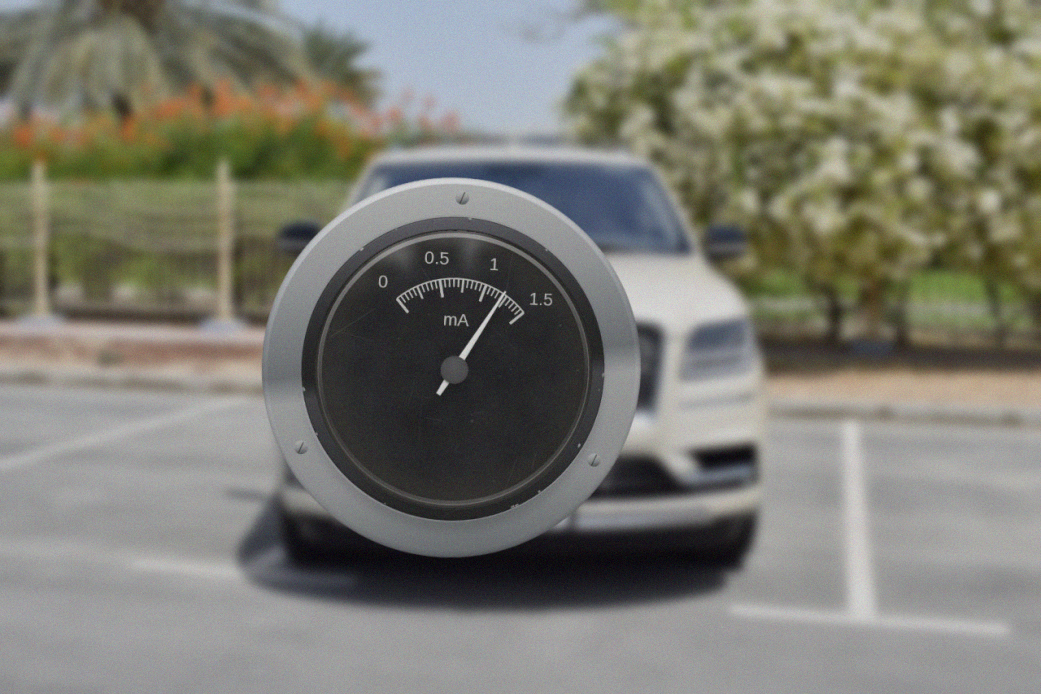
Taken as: 1.2 mA
